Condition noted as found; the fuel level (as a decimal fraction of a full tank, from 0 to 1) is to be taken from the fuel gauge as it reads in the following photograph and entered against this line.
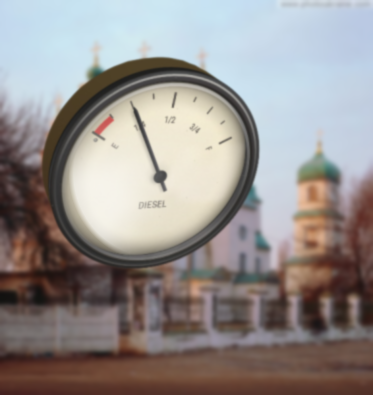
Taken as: 0.25
